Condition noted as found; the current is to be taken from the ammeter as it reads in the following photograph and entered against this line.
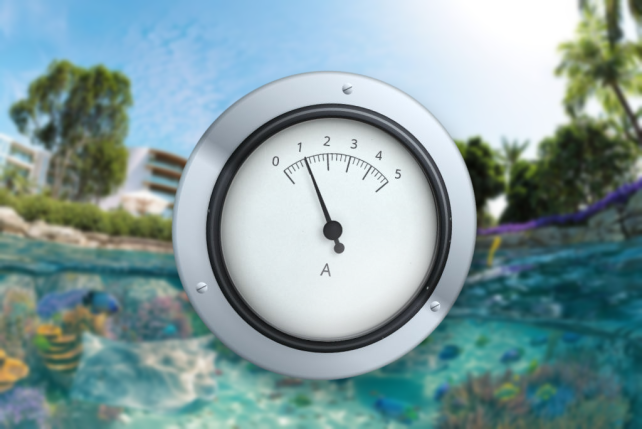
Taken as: 1 A
